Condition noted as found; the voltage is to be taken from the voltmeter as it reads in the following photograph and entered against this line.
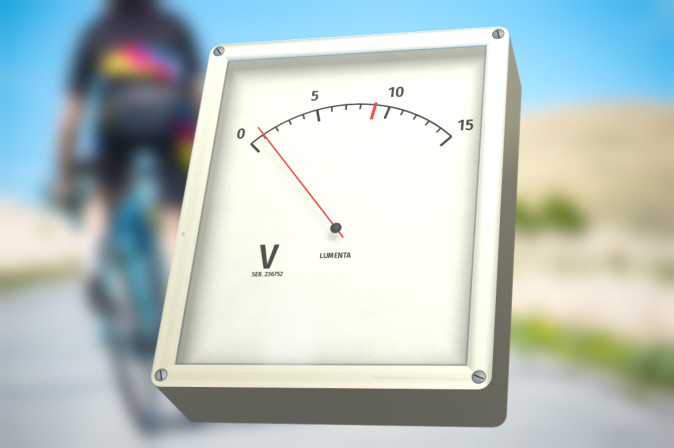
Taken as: 1 V
